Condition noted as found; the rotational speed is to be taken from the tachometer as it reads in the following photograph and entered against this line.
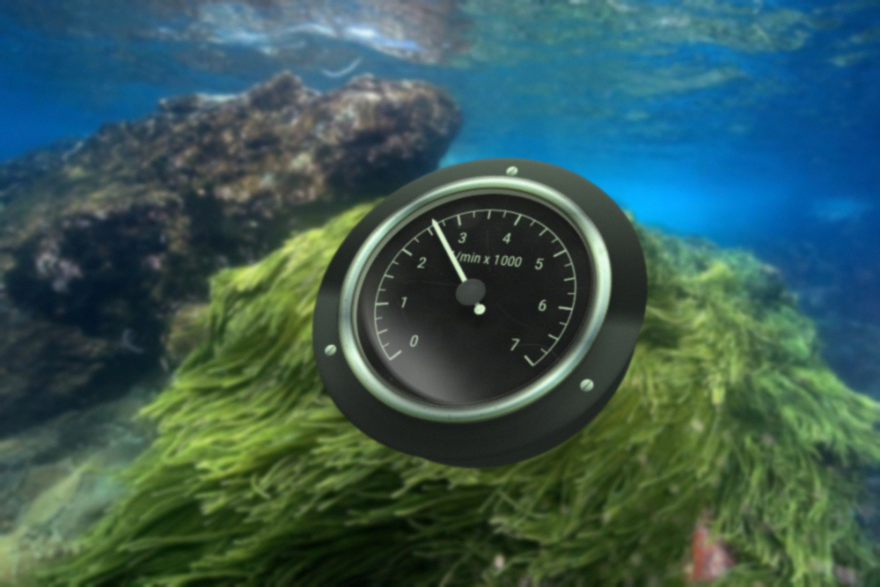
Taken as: 2625 rpm
